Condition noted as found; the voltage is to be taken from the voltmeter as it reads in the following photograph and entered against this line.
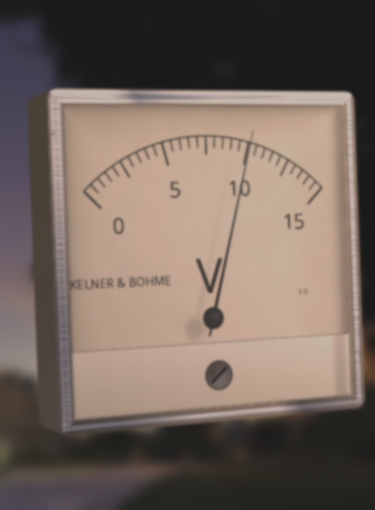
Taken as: 10 V
